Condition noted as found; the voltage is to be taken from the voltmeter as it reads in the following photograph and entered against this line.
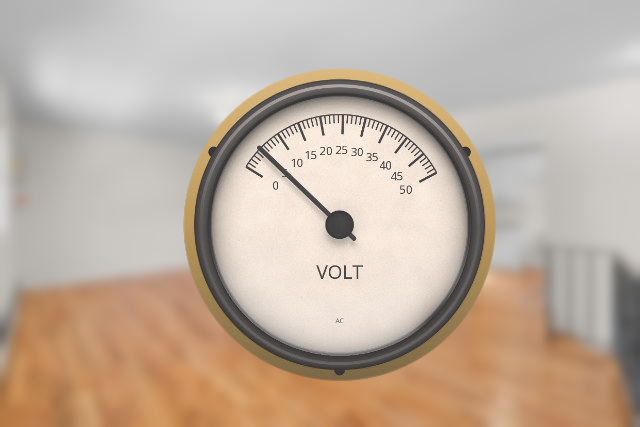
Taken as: 5 V
